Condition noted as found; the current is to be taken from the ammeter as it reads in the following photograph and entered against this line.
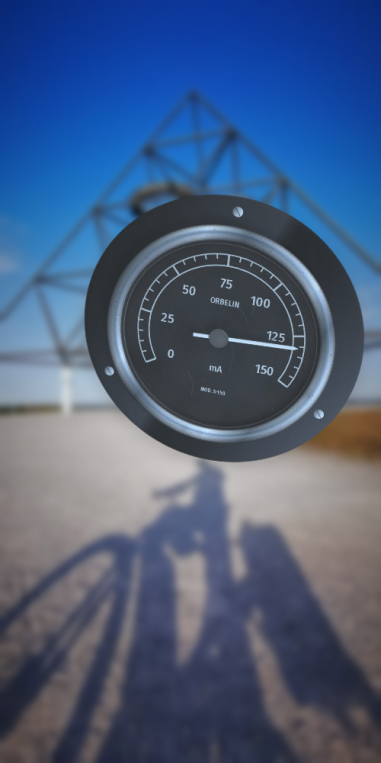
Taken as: 130 mA
